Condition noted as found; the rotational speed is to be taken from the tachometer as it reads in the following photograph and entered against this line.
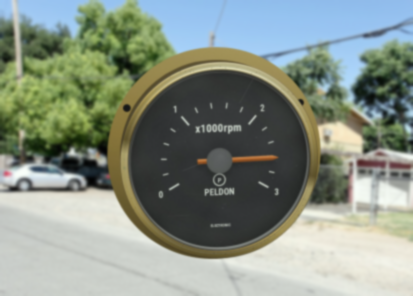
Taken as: 2600 rpm
